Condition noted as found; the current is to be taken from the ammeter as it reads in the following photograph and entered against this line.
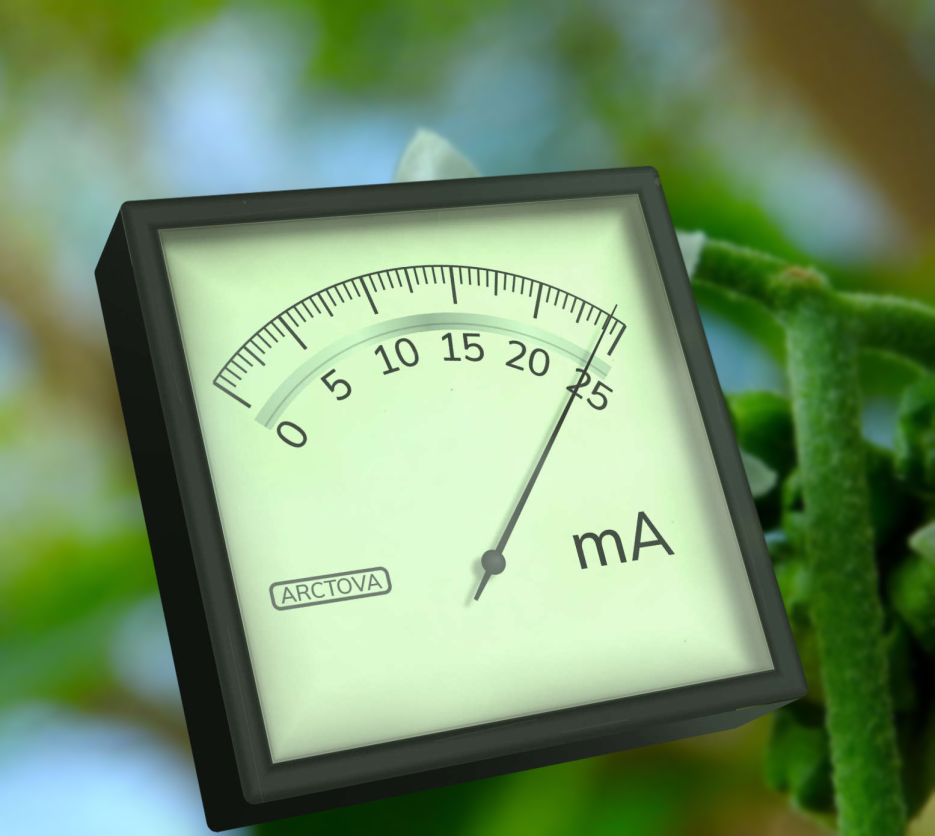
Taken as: 24 mA
